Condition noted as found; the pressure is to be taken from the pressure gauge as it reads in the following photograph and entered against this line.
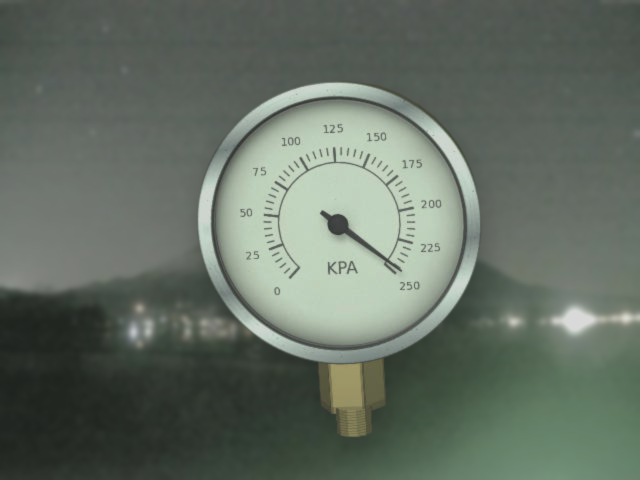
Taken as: 245 kPa
